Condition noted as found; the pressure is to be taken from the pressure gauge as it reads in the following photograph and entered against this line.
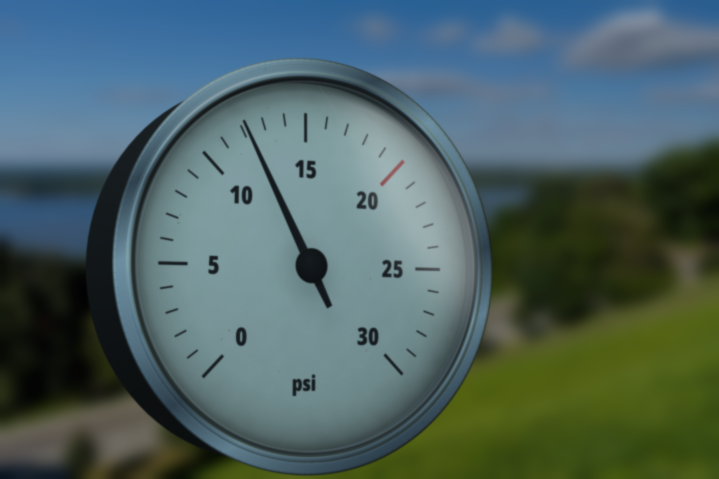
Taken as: 12 psi
